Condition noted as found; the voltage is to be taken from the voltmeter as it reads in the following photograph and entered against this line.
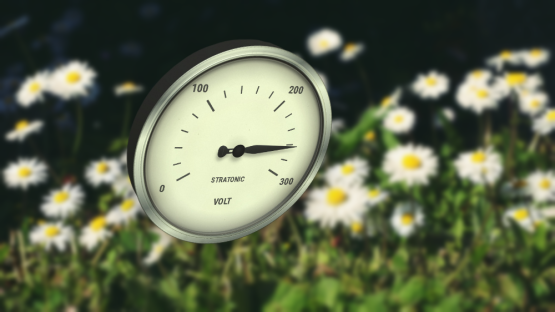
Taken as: 260 V
